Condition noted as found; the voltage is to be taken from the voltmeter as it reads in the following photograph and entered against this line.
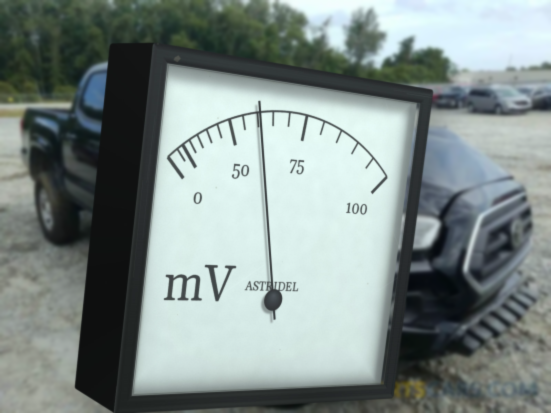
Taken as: 60 mV
